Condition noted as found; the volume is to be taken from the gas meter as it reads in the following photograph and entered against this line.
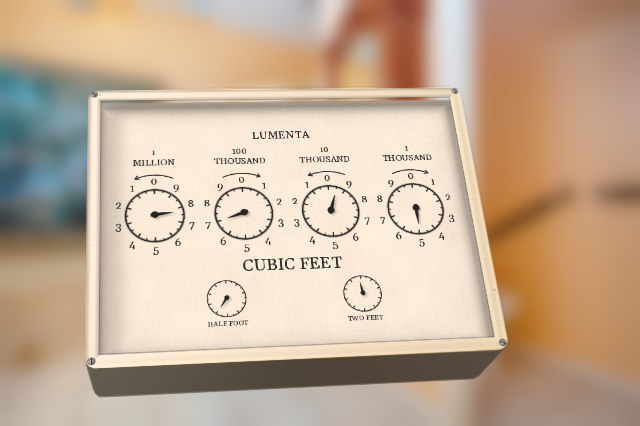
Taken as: 769500 ft³
